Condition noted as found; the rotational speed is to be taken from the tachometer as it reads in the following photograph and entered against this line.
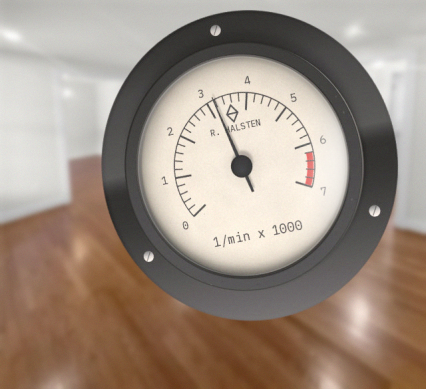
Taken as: 3200 rpm
